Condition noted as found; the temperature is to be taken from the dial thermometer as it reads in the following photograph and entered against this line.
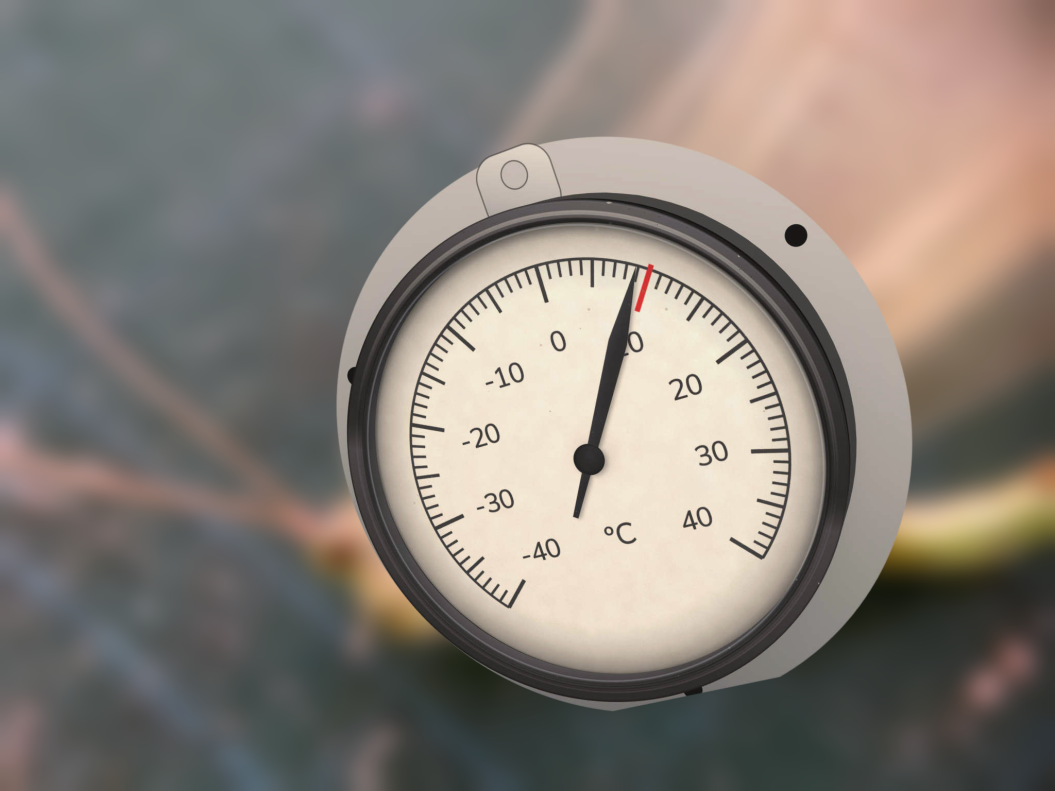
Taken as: 9 °C
